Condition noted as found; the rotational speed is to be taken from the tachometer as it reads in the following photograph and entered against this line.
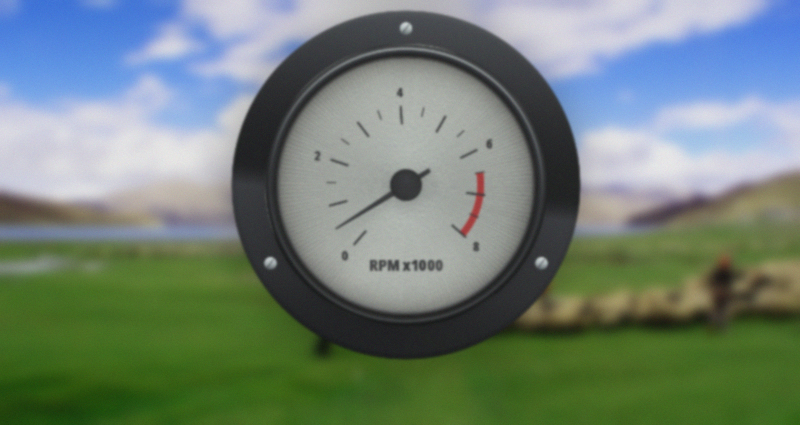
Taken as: 500 rpm
